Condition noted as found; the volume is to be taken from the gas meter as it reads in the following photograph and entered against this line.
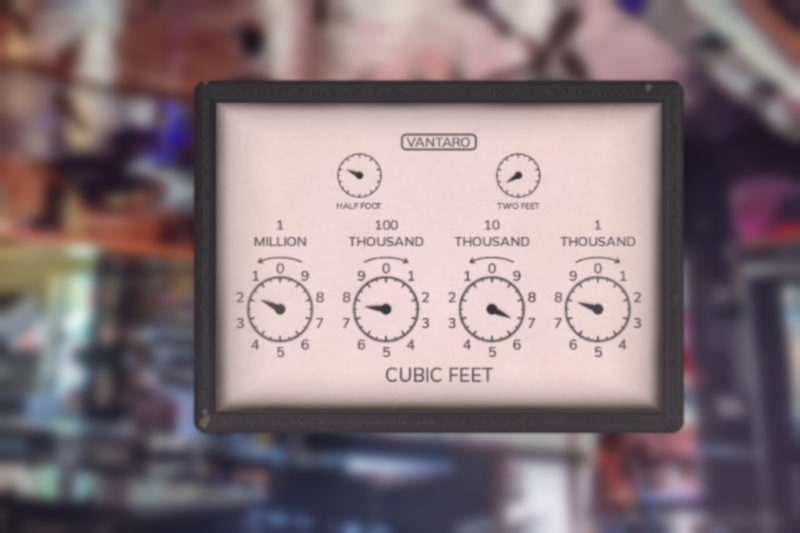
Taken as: 176800 ft³
